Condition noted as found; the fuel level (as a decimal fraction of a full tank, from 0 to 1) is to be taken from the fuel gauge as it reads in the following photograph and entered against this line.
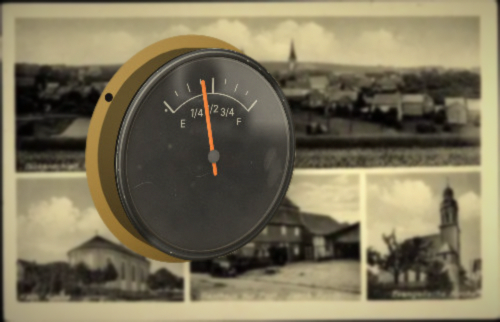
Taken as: 0.375
